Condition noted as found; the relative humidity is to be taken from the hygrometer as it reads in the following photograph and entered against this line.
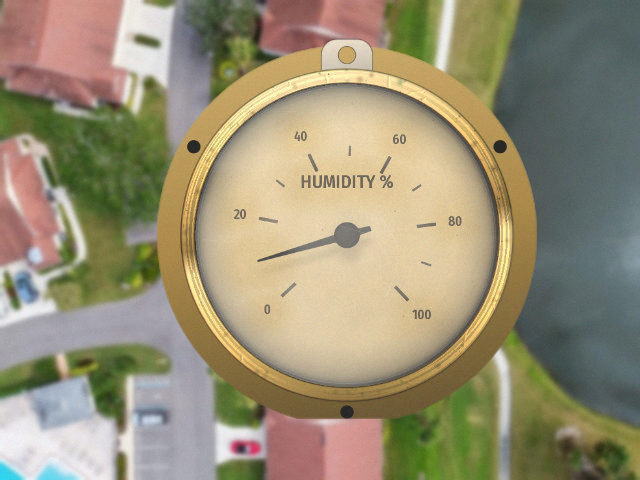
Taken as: 10 %
